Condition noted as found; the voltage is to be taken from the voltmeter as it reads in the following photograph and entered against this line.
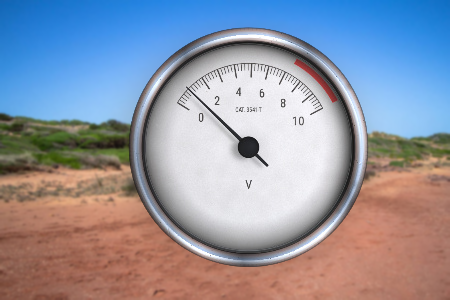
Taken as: 1 V
